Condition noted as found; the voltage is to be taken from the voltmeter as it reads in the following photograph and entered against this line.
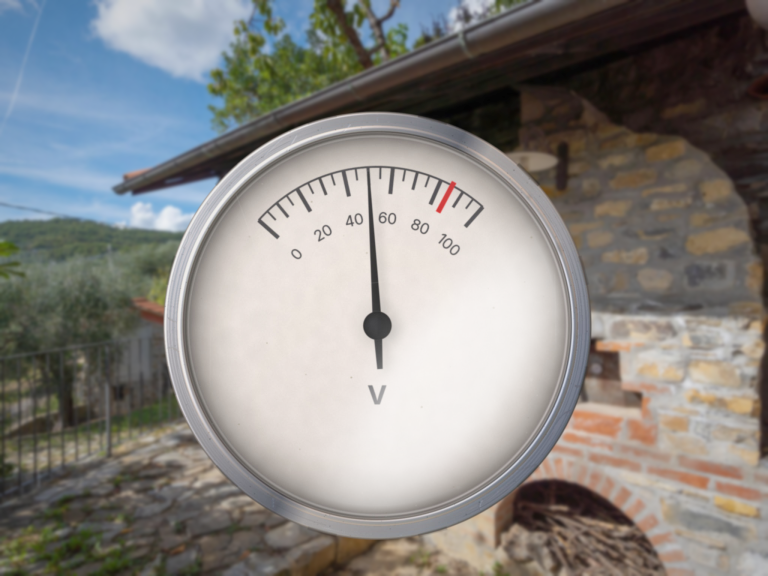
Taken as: 50 V
